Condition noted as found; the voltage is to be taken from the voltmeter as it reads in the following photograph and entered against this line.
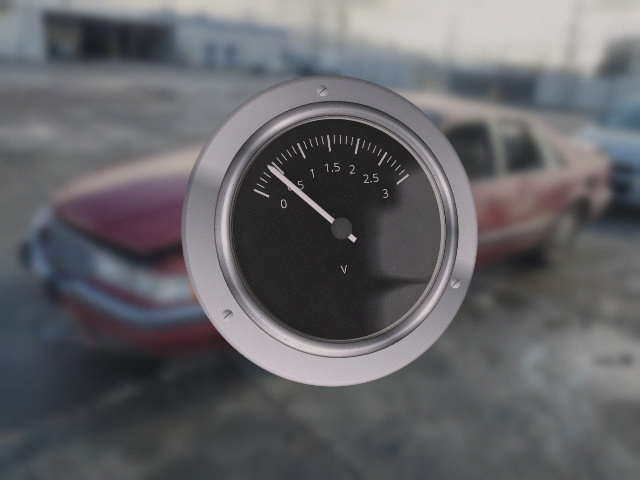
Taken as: 0.4 V
